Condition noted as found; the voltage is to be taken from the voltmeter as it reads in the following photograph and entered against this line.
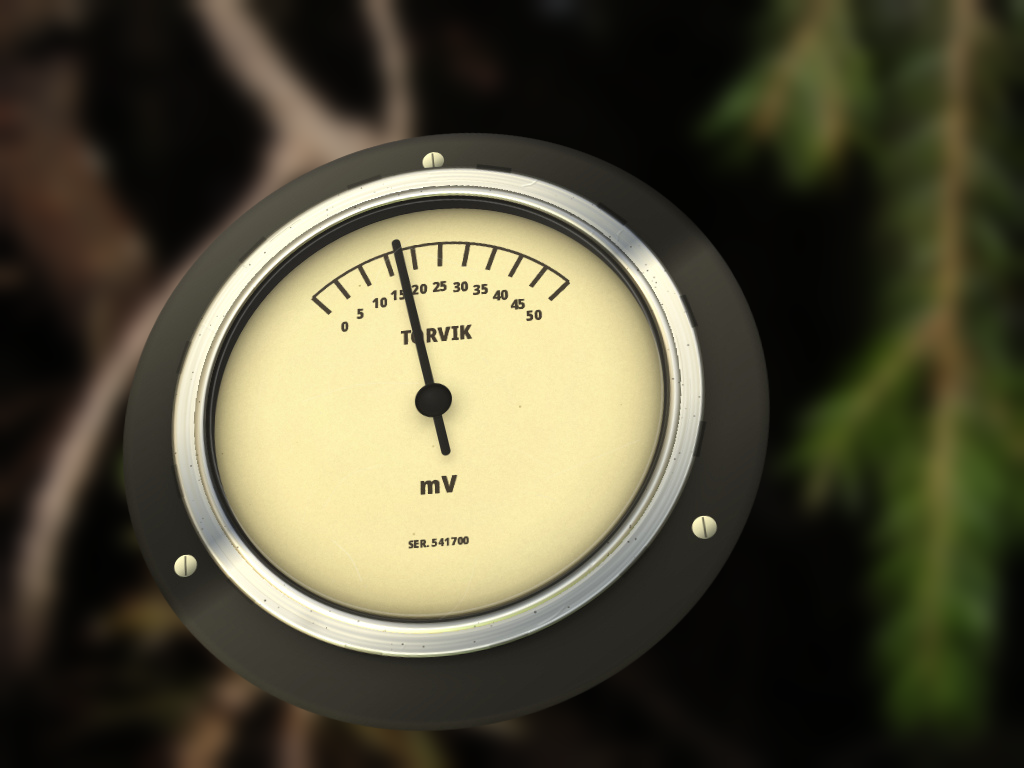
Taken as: 17.5 mV
